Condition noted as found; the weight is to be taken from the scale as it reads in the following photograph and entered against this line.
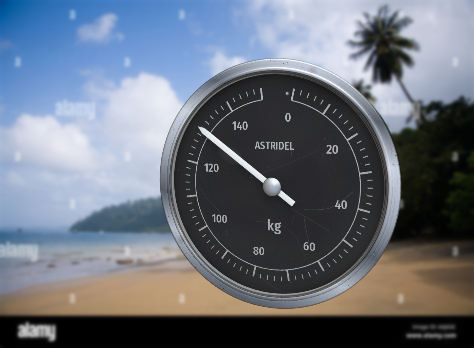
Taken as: 130 kg
